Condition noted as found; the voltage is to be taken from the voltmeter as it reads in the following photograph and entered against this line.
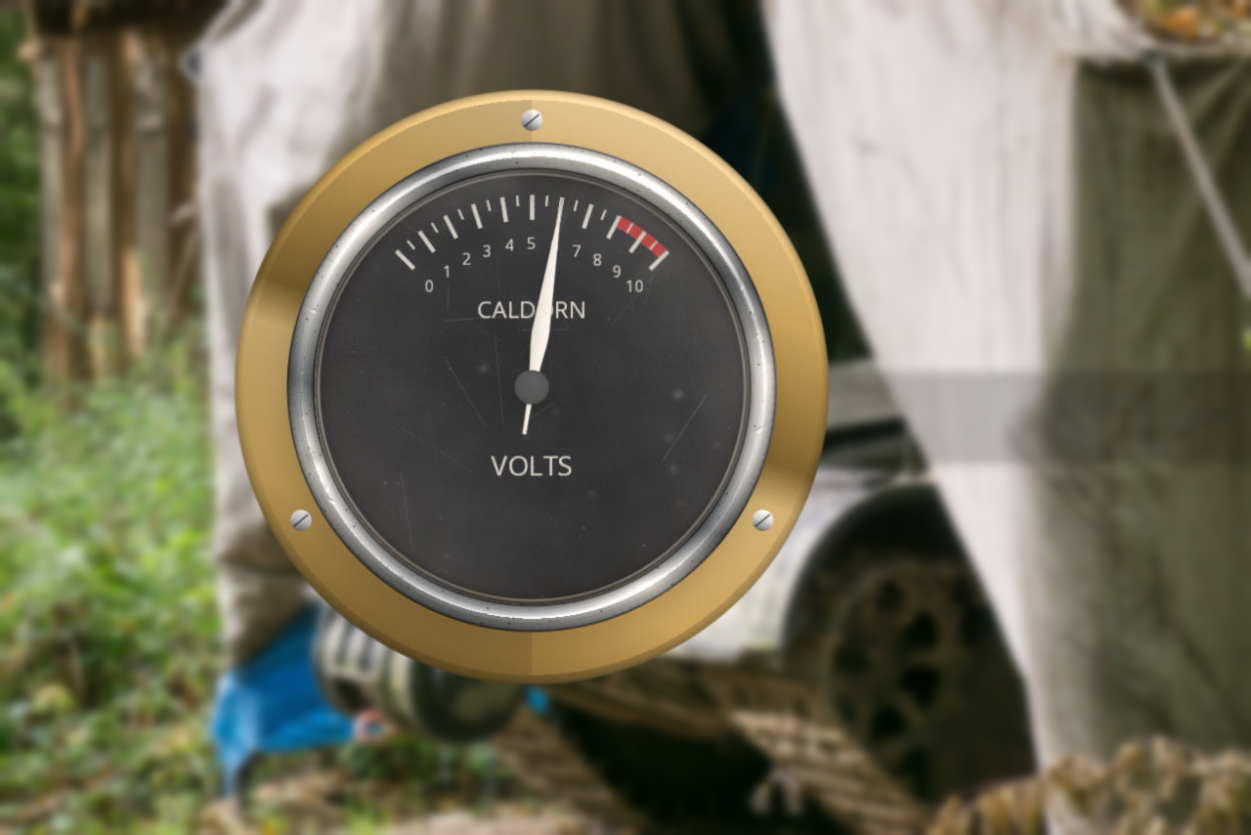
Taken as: 6 V
